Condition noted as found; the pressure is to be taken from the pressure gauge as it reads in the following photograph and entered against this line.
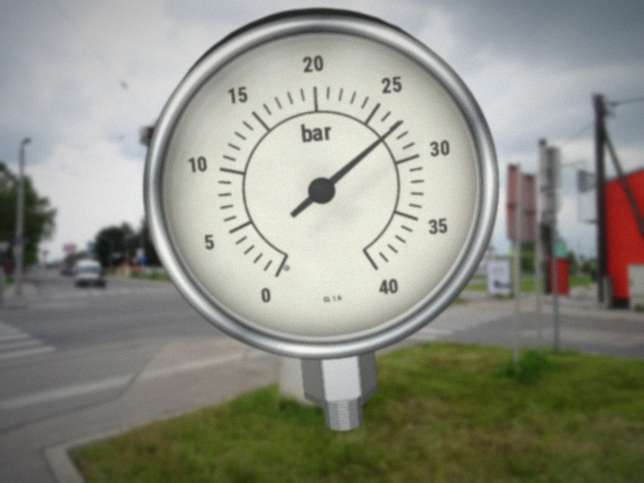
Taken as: 27 bar
